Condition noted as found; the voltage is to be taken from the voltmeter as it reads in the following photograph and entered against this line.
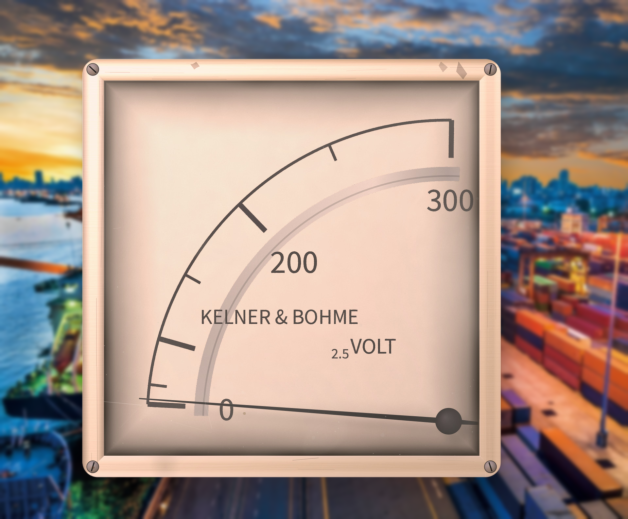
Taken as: 25 V
